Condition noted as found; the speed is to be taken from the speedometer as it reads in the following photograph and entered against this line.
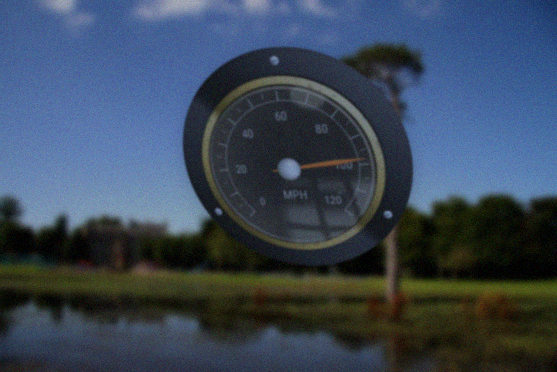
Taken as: 97.5 mph
